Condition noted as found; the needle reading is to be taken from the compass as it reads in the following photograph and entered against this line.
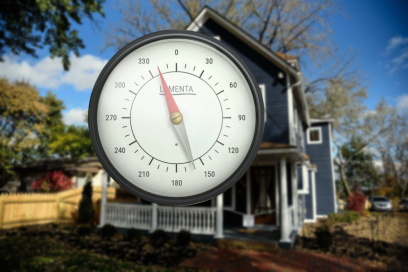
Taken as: 340 °
